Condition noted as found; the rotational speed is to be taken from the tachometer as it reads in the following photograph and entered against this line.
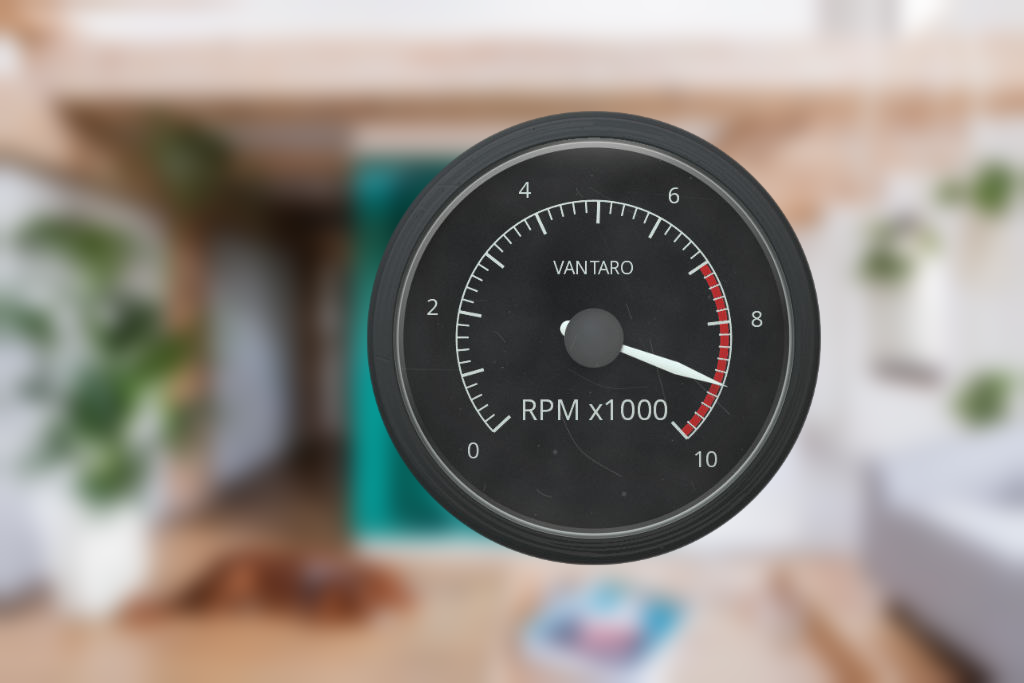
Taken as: 9000 rpm
